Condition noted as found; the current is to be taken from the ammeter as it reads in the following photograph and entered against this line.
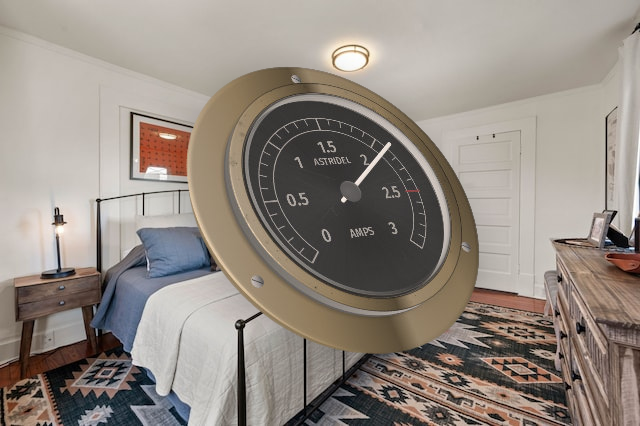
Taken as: 2.1 A
